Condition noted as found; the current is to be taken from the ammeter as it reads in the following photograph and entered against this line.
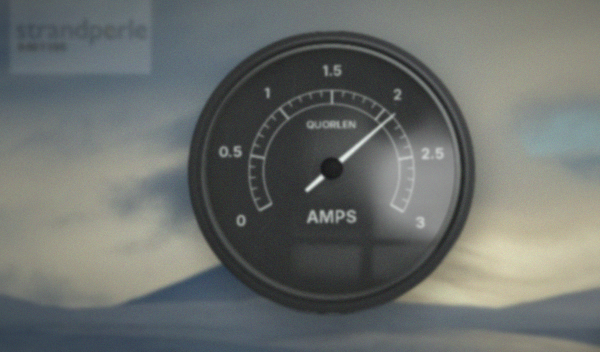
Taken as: 2.1 A
